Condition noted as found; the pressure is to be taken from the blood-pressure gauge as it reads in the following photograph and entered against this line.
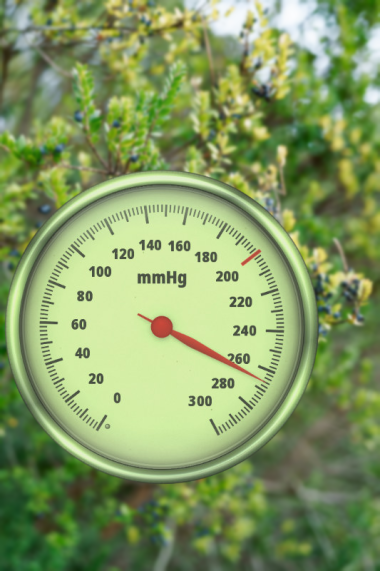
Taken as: 266 mmHg
